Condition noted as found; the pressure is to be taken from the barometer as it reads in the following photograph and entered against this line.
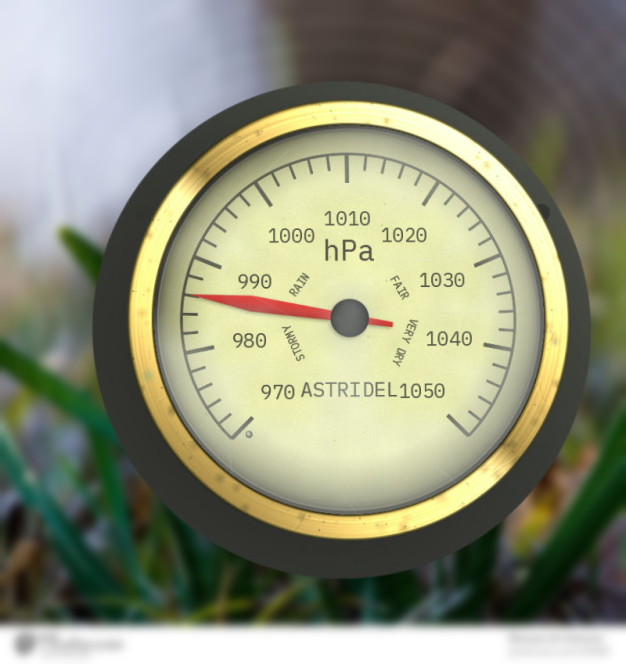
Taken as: 986 hPa
